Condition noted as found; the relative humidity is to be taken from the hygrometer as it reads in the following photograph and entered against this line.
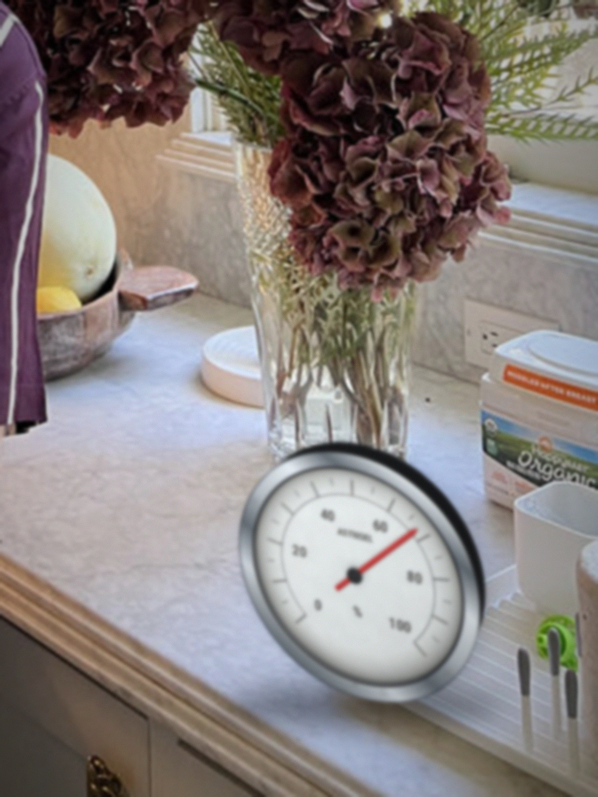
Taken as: 67.5 %
